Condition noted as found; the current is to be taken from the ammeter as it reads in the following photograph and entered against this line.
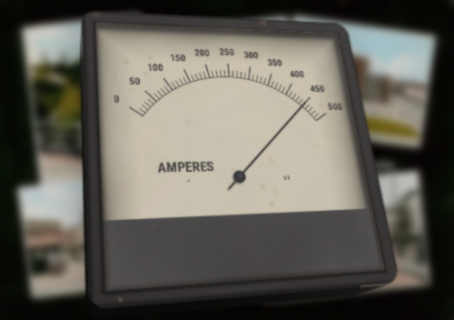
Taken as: 450 A
